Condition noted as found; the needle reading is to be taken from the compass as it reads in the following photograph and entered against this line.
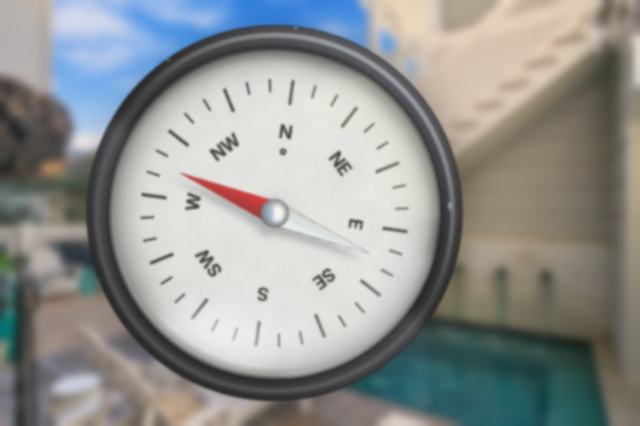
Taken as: 285 °
